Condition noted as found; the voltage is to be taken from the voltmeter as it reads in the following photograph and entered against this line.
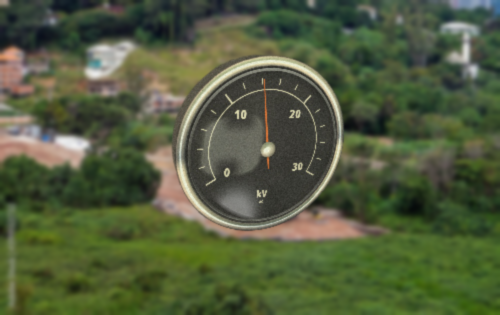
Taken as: 14 kV
